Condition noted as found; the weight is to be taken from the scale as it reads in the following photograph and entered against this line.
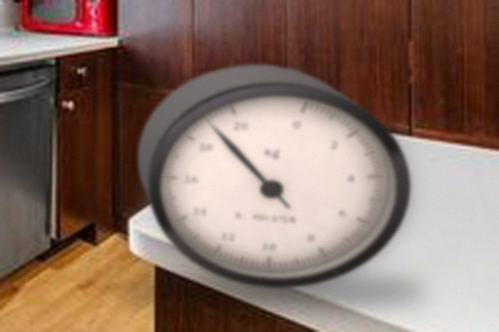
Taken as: 19 kg
